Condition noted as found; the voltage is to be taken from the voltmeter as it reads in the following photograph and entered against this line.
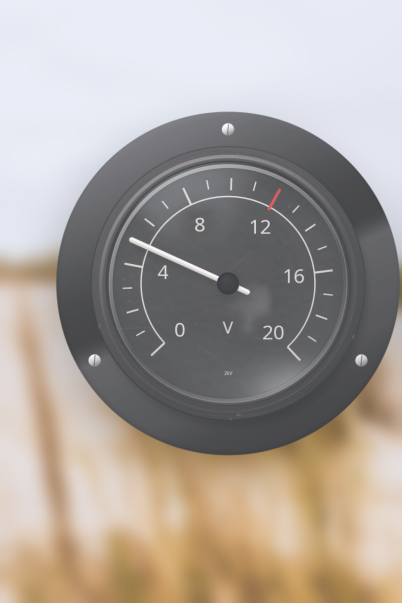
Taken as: 5 V
